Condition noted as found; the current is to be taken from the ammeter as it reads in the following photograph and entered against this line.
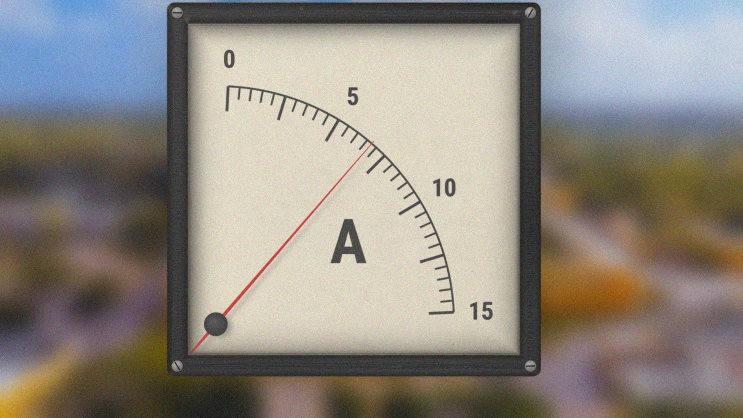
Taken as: 6.75 A
